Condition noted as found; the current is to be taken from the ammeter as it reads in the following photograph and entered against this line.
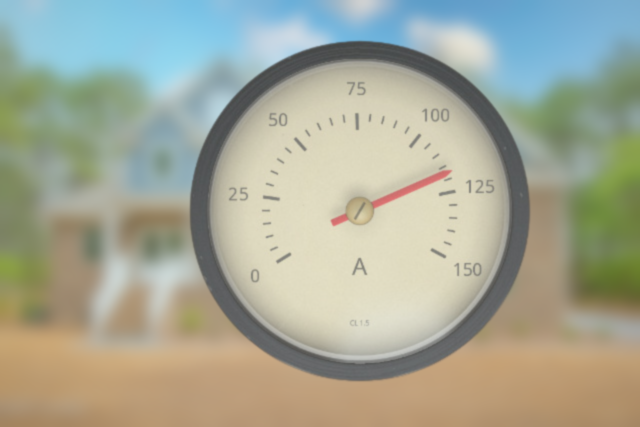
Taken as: 117.5 A
